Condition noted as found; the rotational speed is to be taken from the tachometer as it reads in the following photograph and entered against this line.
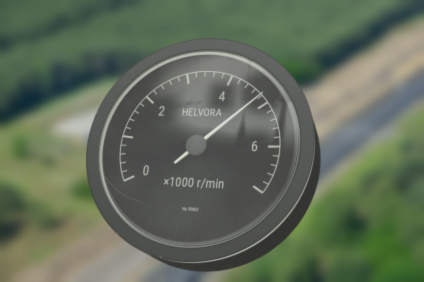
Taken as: 4800 rpm
